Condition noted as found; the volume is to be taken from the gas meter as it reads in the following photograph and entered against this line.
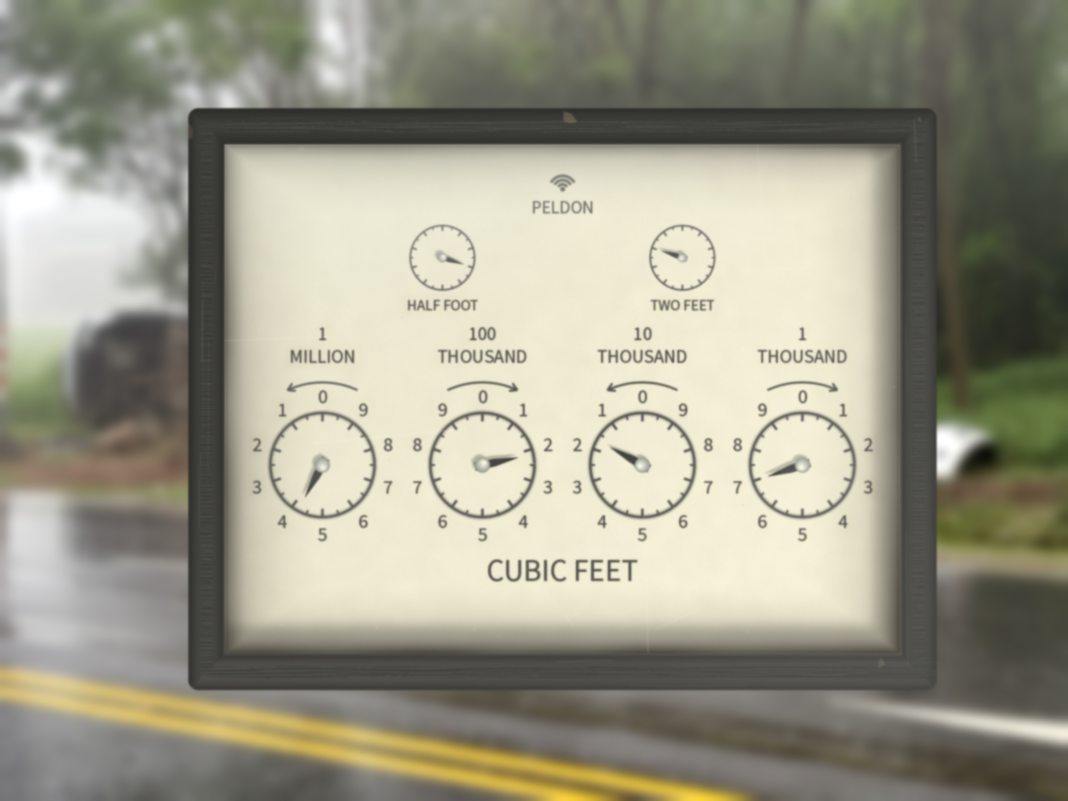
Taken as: 421700 ft³
